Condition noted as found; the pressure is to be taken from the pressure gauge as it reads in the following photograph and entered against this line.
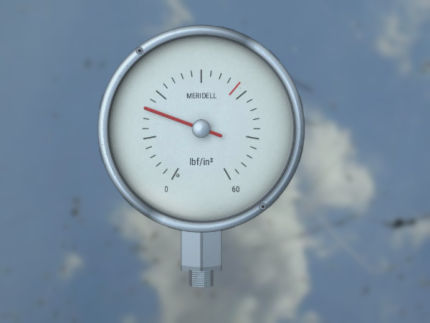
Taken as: 16 psi
